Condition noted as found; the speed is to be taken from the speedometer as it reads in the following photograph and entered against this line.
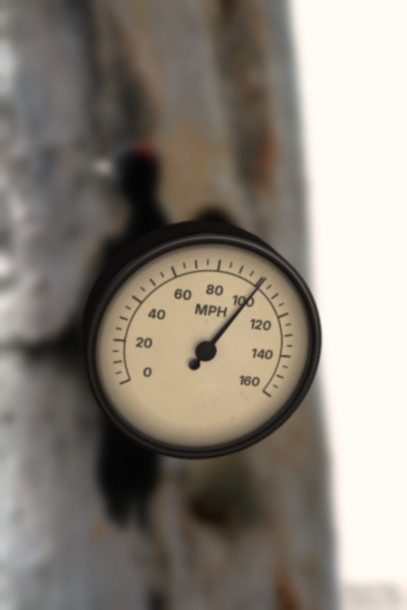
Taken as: 100 mph
